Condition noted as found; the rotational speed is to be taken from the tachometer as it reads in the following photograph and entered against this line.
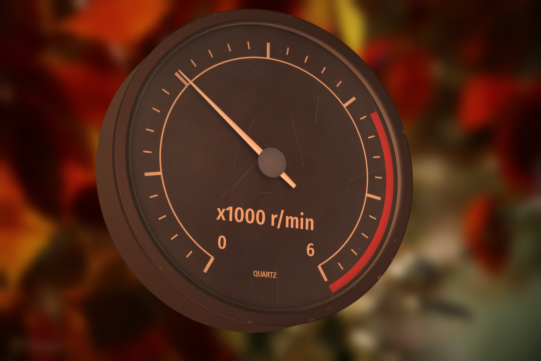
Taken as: 2000 rpm
